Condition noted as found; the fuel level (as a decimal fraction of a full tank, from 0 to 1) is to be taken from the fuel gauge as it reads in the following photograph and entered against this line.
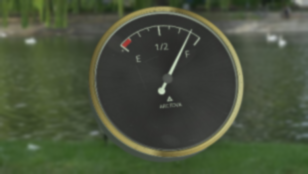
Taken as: 0.875
